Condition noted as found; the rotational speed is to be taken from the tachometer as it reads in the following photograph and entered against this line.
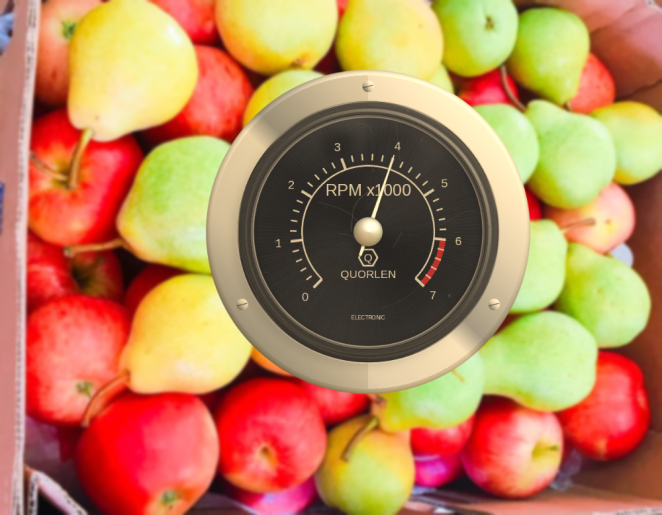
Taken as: 4000 rpm
